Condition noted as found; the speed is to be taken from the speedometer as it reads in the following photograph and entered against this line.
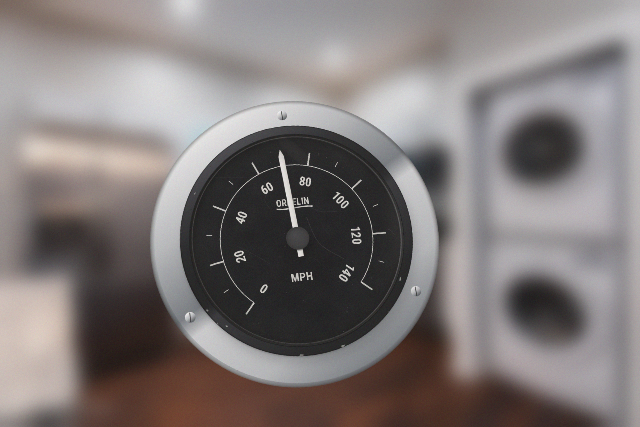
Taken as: 70 mph
